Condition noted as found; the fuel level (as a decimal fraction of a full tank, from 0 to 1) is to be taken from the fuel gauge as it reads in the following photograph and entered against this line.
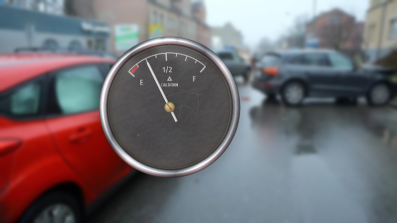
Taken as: 0.25
